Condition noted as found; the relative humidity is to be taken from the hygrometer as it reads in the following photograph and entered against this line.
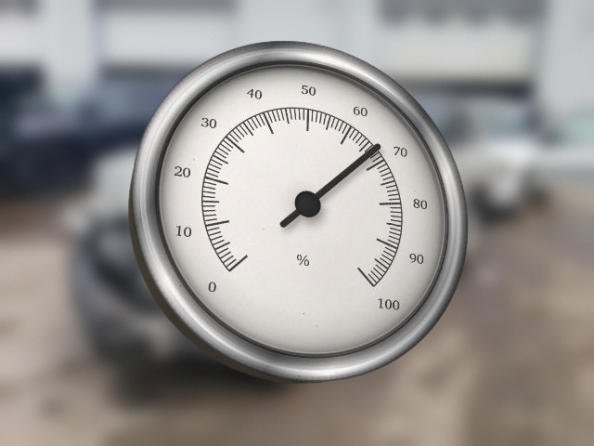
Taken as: 67 %
